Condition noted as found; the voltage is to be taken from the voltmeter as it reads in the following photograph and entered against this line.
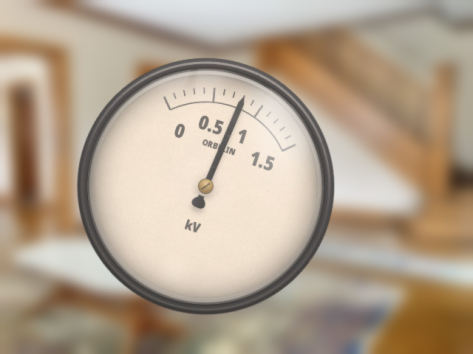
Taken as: 0.8 kV
